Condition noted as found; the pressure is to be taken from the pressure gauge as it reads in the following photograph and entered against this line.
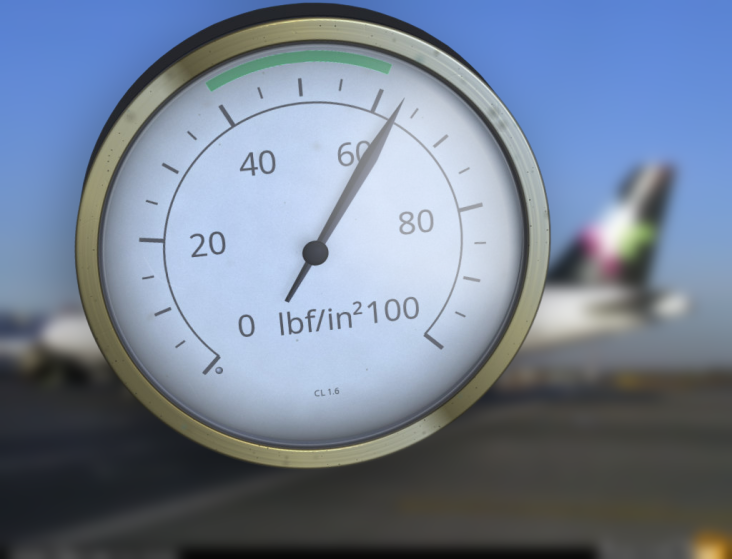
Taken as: 62.5 psi
